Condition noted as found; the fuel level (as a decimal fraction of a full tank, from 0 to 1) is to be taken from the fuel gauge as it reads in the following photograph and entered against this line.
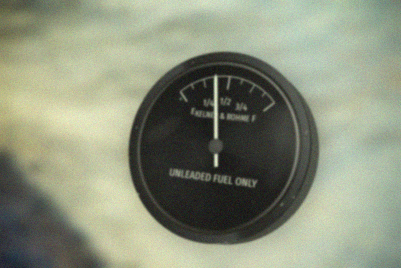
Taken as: 0.375
